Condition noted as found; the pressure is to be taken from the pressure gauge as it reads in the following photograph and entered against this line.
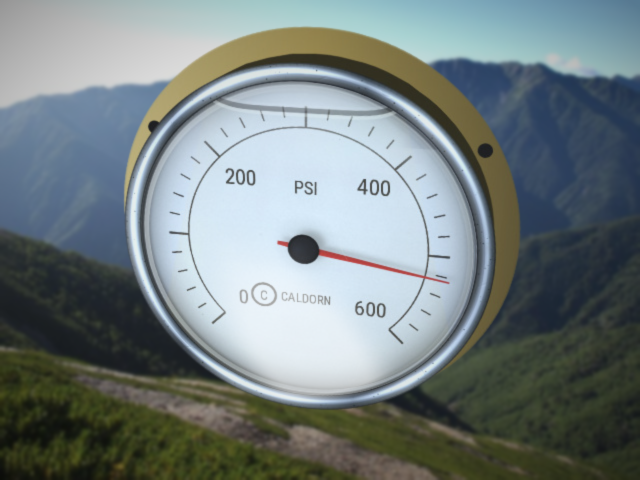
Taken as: 520 psi
